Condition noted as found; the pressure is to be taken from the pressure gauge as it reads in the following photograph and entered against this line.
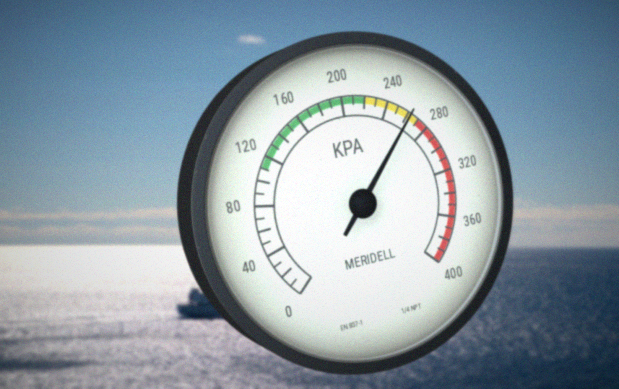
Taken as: 260 kPa
